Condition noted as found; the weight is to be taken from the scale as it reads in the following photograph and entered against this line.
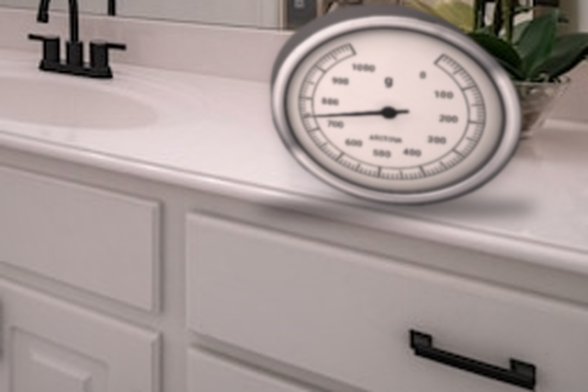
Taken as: 750 g
